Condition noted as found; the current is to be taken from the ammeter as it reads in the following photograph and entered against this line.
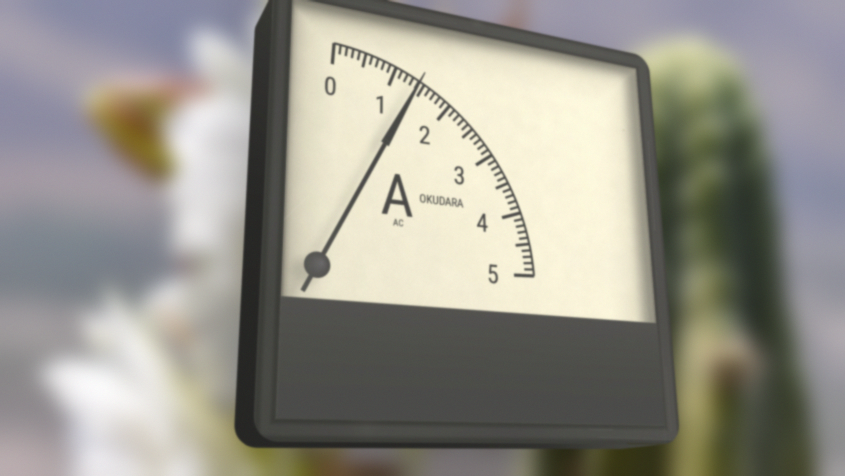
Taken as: 1.4 A
